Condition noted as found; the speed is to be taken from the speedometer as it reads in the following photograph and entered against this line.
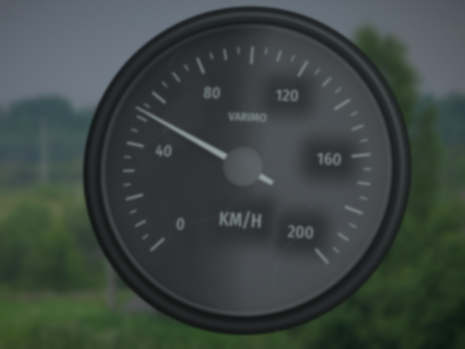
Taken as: 52.5 km/h
